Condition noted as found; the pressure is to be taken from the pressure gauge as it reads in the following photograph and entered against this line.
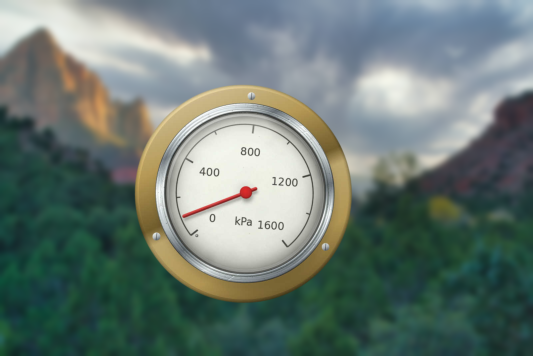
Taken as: 100 kPa
